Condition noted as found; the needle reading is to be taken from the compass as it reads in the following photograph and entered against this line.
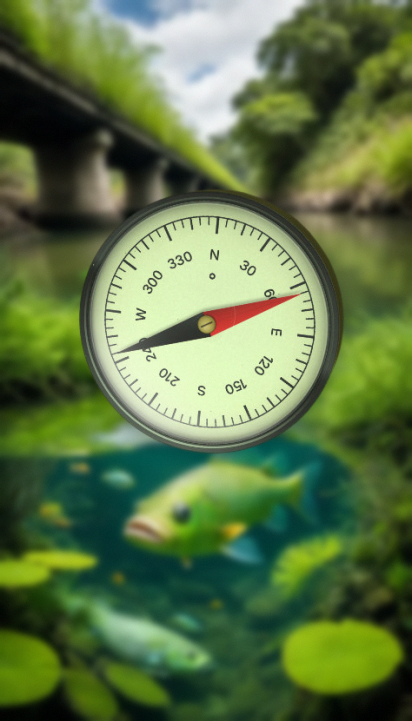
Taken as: 65 °
